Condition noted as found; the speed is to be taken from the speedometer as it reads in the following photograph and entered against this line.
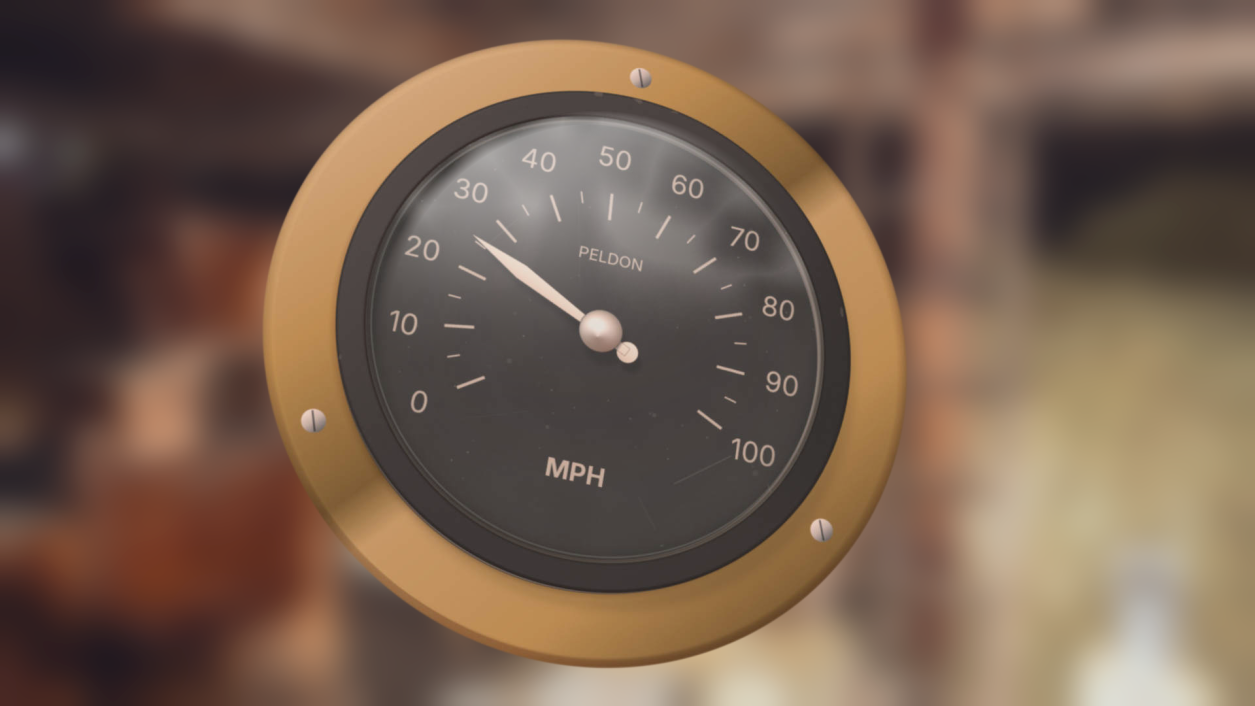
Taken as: 25 mph
